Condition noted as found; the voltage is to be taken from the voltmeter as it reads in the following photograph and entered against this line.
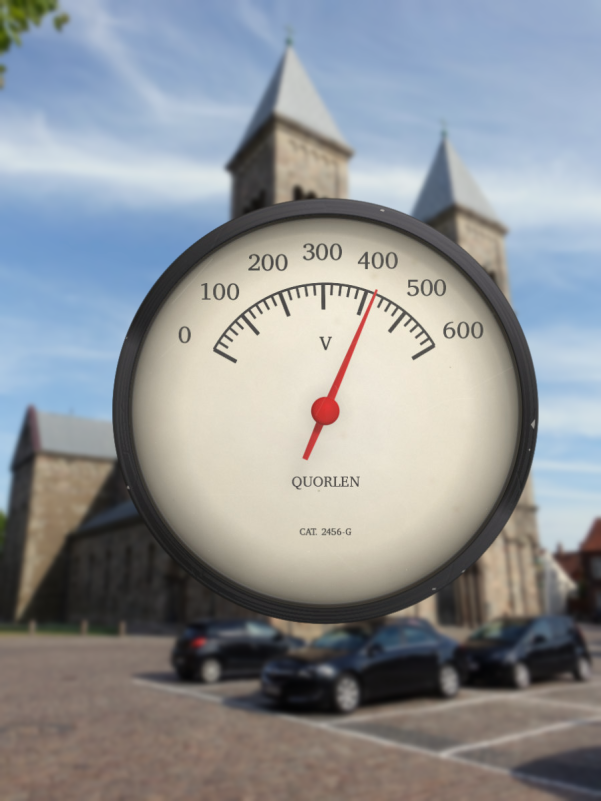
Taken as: 420 V
